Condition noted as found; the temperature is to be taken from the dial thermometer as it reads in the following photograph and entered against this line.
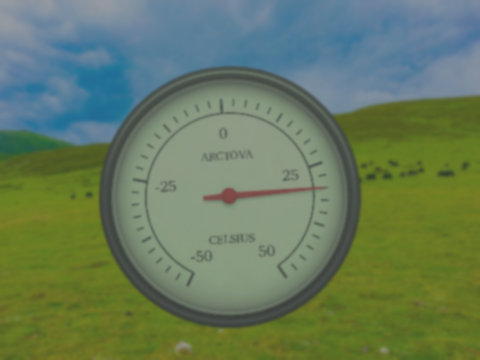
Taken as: 30 °C
